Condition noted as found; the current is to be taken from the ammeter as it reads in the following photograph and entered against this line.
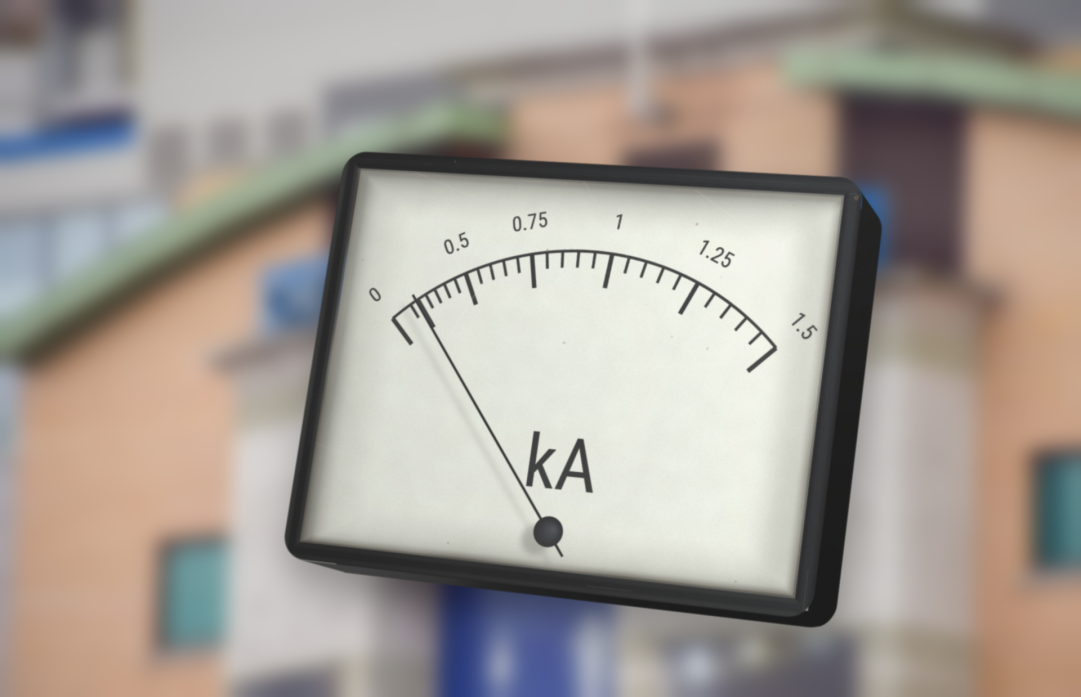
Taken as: 0.25 kA
